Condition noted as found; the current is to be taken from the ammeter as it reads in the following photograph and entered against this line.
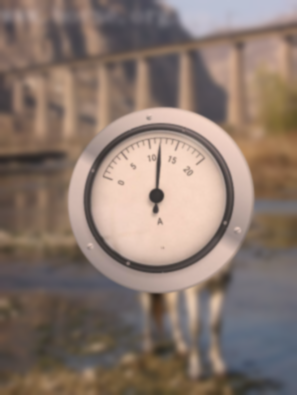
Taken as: 12 A
